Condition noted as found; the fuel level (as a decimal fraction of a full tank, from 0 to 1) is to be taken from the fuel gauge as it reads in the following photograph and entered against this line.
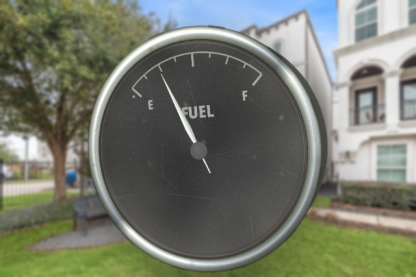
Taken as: 0.25
